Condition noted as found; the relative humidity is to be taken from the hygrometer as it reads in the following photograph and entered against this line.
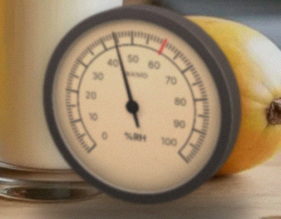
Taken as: 45 %
